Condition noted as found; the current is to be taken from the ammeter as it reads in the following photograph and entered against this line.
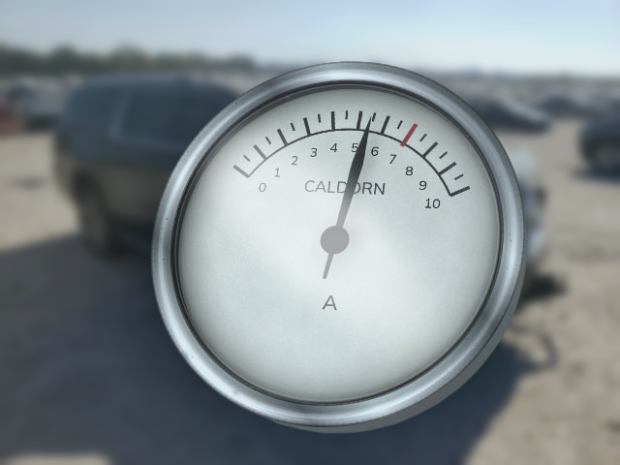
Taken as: 5.5 A
